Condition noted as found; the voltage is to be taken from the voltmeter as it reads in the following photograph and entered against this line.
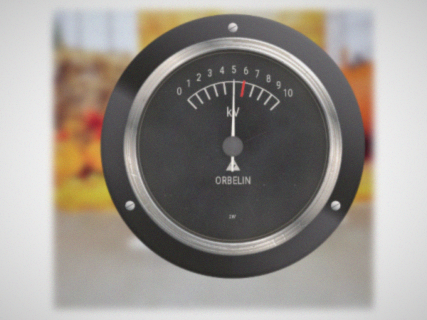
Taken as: 5 kV
